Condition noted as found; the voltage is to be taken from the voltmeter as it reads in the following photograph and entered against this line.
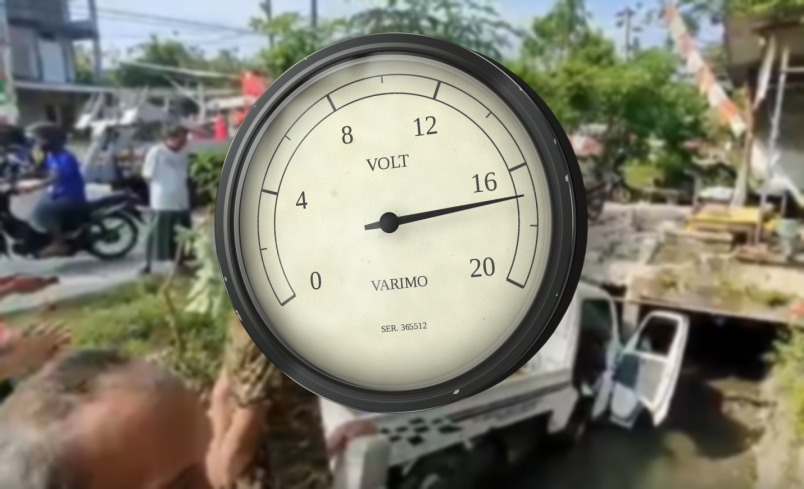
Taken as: 17 V
